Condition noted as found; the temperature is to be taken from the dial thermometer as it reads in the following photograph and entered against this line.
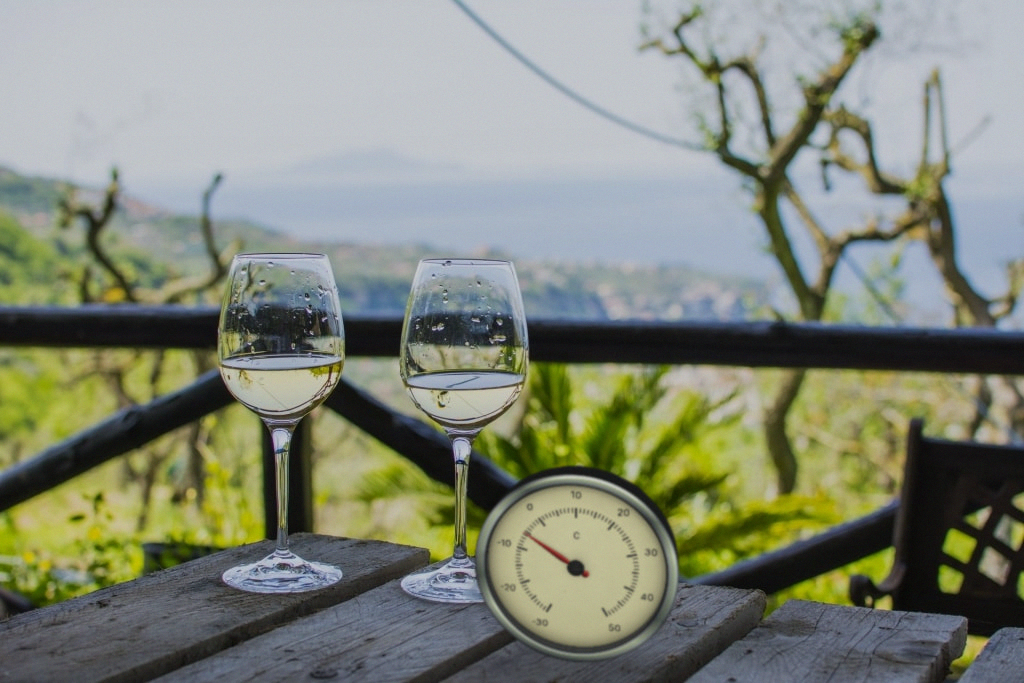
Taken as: -5 °C
